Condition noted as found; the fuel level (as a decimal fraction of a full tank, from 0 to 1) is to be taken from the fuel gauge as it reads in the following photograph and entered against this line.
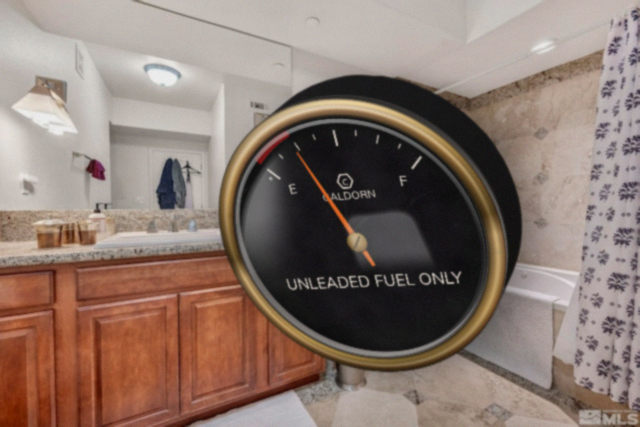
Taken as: 0.25
